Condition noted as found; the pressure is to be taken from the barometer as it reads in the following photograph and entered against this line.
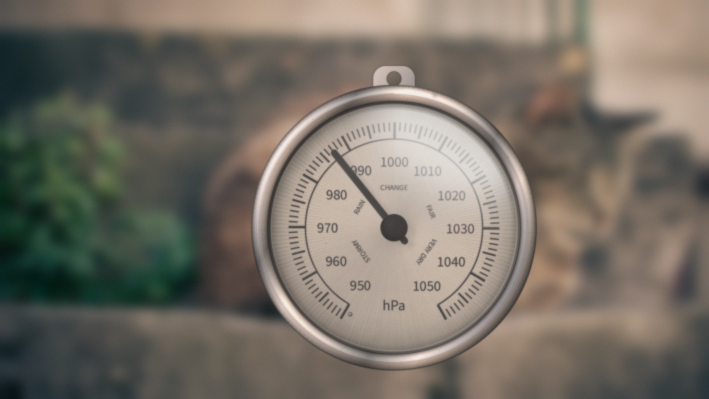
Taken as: 987 hPa
